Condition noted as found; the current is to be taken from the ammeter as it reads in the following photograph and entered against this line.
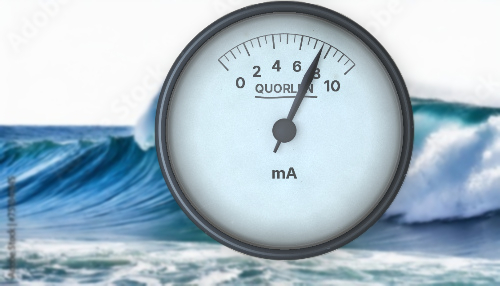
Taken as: 7.5 mA
